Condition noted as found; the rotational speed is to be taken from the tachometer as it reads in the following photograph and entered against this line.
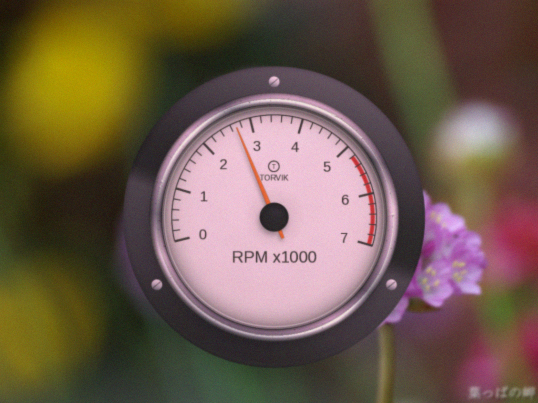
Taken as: 2700 rpm
